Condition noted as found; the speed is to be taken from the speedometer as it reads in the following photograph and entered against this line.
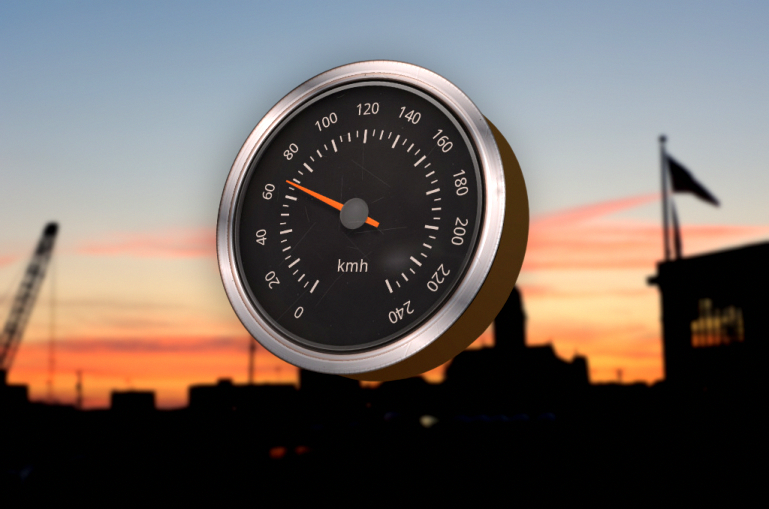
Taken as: 67.5 km/h
